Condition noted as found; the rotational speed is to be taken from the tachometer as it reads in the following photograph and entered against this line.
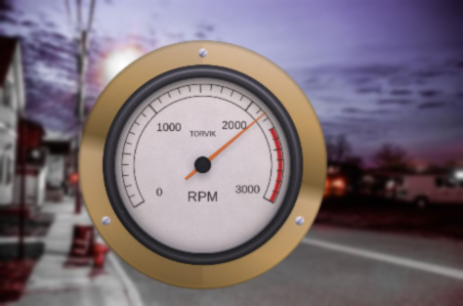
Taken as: 2150 rpm
